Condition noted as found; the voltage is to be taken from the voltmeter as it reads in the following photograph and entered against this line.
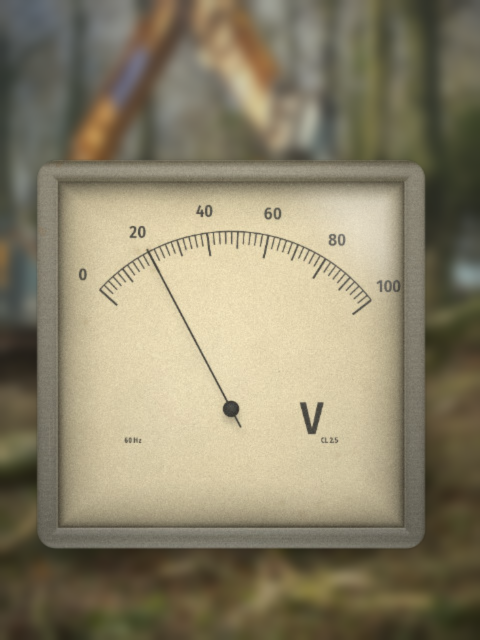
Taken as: 20 V
